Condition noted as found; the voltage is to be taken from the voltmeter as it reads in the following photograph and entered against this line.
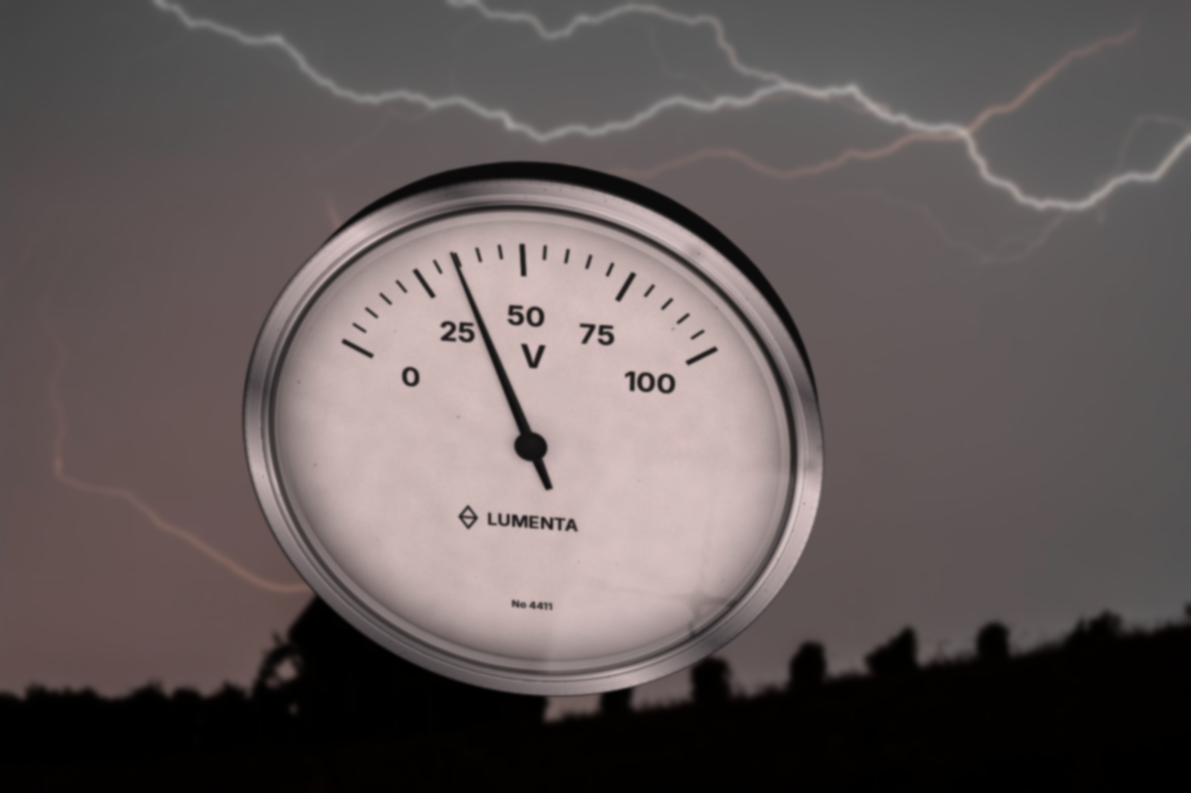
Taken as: 35 V
